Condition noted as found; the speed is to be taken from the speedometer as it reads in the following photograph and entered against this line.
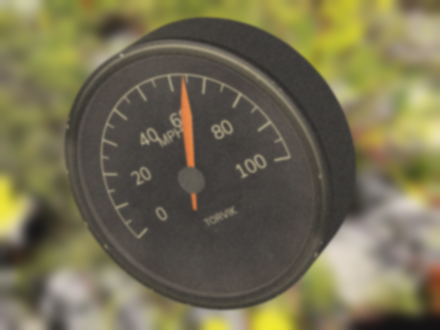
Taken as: 65 mph
